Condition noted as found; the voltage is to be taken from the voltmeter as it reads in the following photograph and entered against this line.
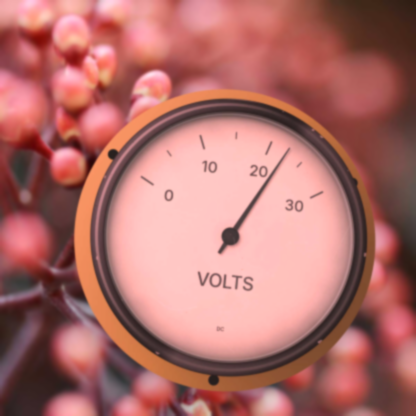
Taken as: 22.5 V
